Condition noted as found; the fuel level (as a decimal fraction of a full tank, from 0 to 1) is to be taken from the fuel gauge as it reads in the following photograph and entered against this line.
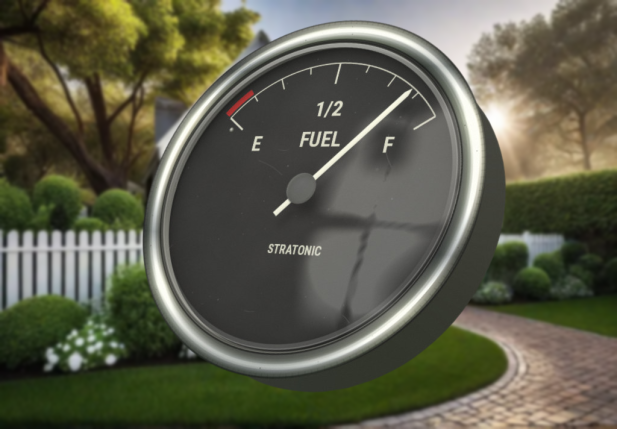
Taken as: 0.875
